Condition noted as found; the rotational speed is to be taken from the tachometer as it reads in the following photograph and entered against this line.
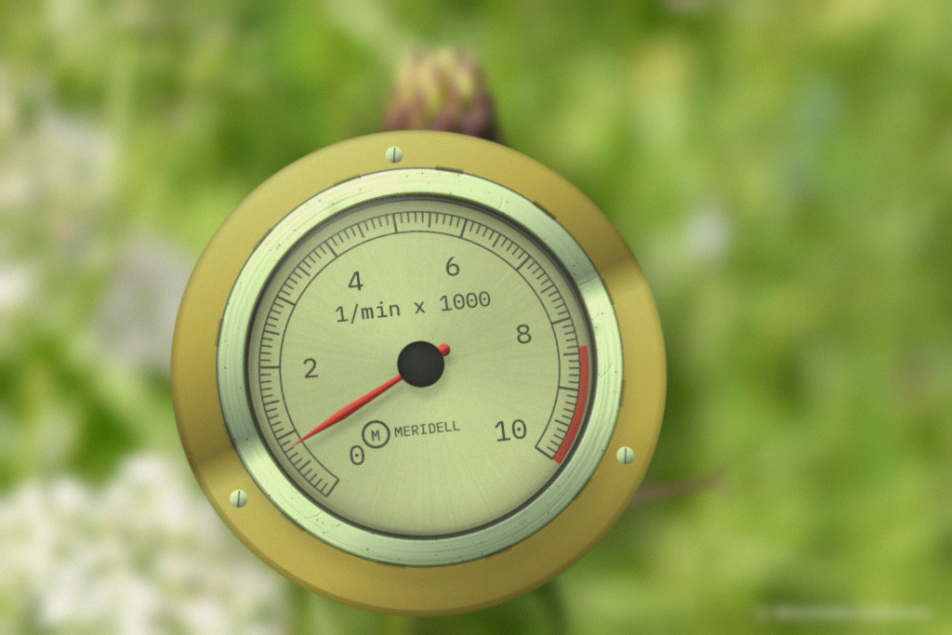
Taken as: 800 rpm
